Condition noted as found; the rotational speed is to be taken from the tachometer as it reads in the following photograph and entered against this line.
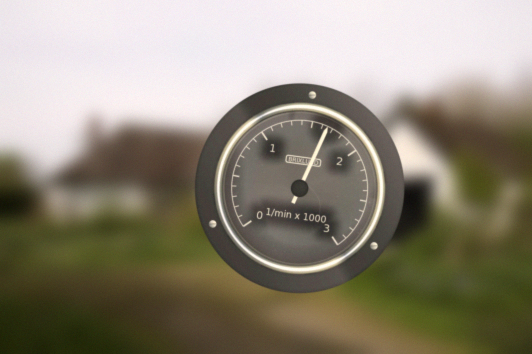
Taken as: 1650 rpm
